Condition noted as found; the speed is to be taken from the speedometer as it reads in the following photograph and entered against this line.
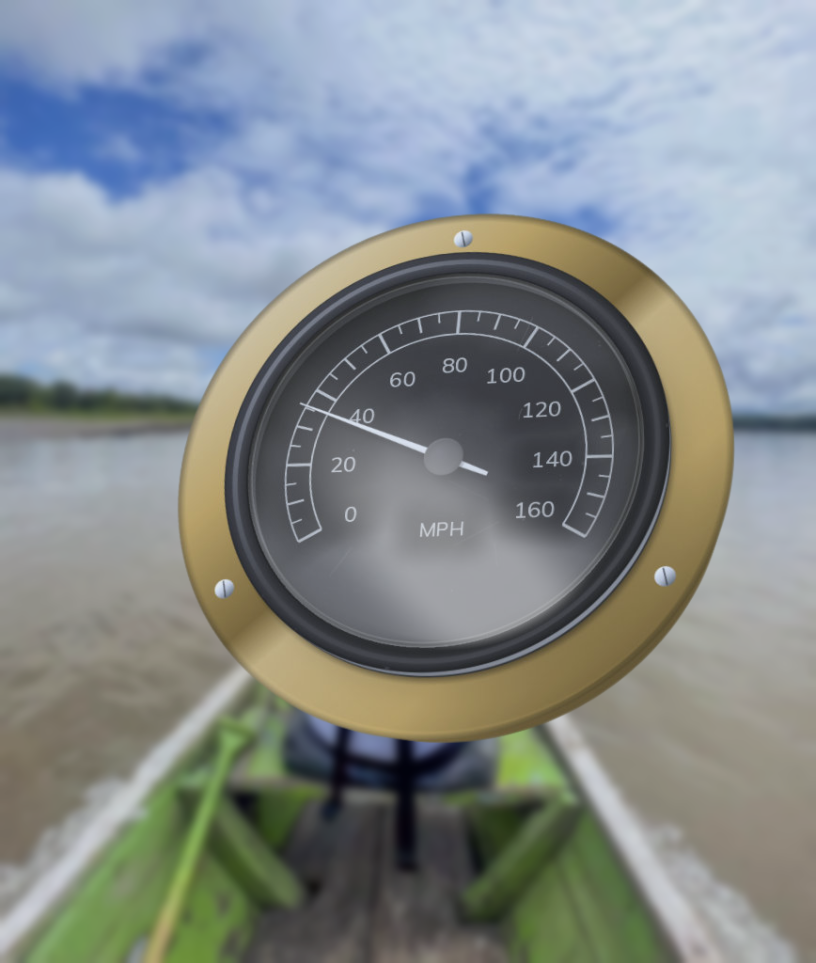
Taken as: 35 mph
